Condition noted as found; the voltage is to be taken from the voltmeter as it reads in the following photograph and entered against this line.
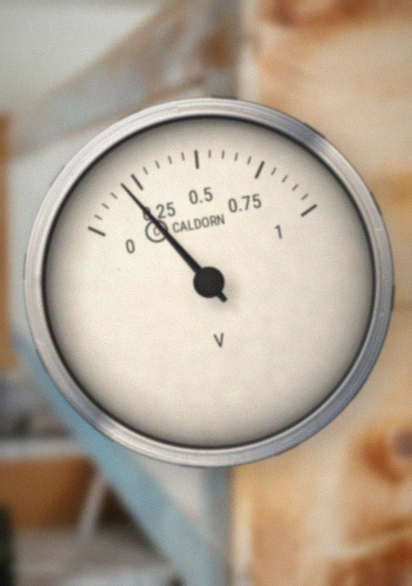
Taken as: 0.2 V
